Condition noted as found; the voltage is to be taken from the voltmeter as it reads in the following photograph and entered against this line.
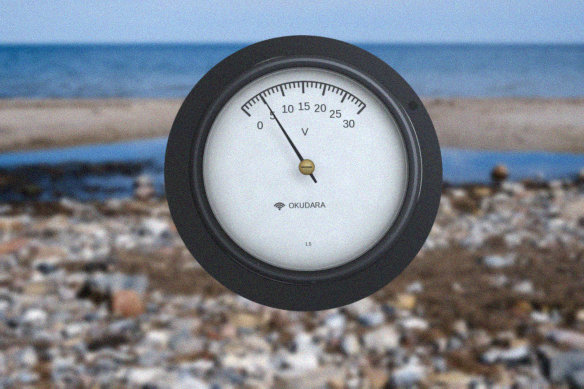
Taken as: 5 V
